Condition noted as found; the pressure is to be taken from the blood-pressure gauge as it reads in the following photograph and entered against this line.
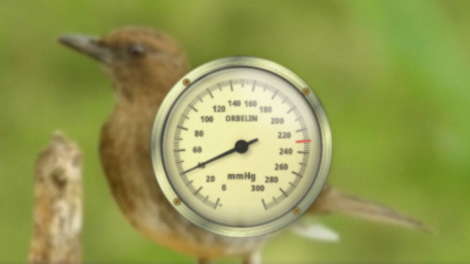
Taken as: 40 mmHg
